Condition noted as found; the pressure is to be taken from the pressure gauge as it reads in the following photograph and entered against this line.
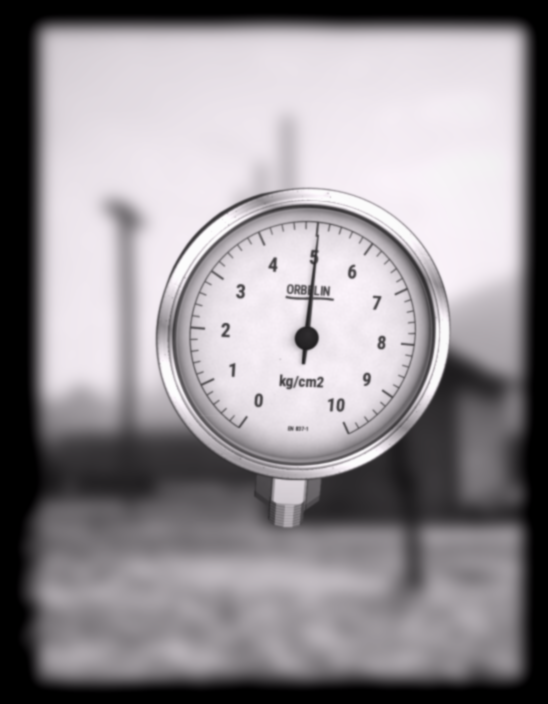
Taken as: 5 kg/cm²
